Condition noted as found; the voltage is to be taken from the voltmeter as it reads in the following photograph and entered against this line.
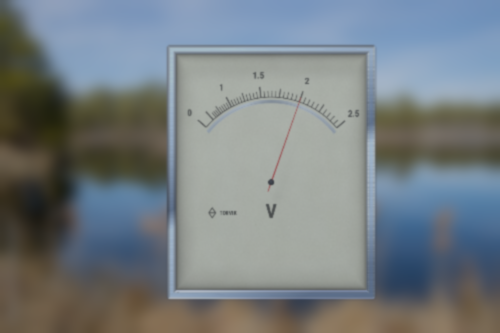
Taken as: 2 V
